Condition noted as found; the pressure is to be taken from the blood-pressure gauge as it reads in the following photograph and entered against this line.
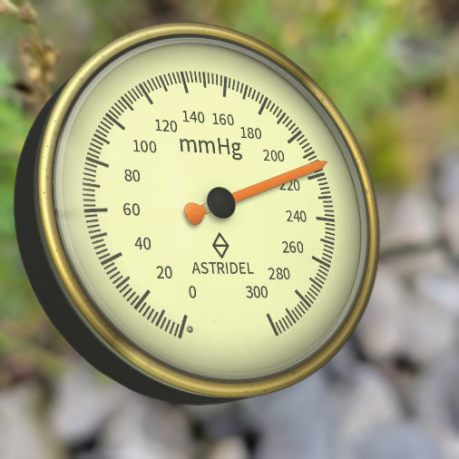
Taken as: 216 mmHg
